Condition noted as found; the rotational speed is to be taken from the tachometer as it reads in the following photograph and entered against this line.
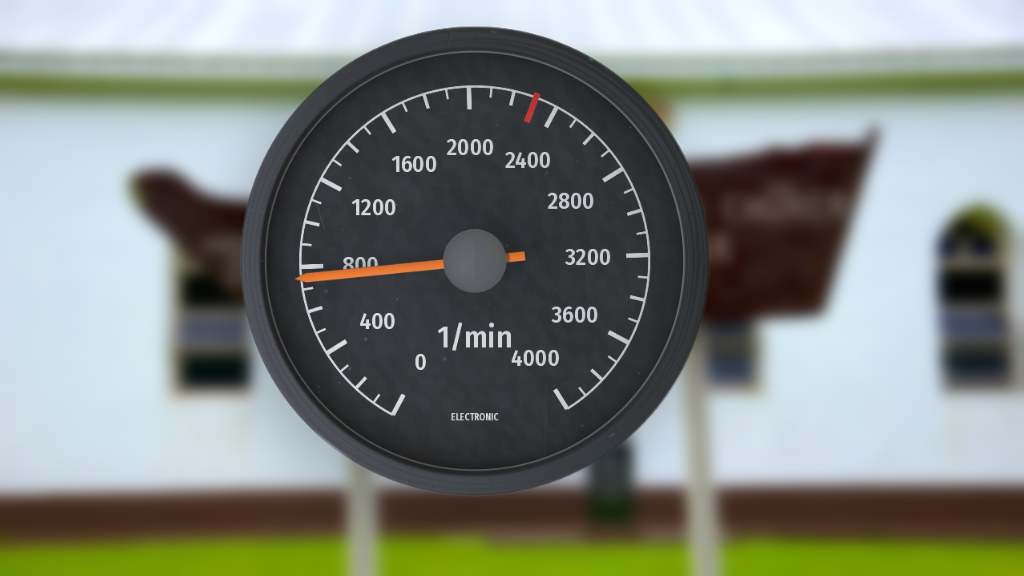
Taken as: 750 rpm
